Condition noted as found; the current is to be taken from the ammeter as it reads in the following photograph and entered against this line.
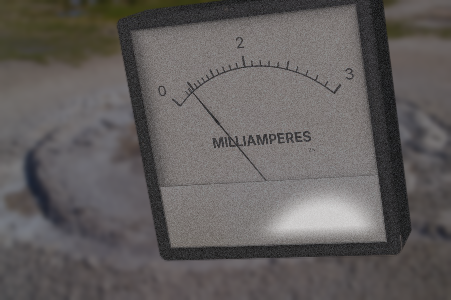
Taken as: 1 mA
